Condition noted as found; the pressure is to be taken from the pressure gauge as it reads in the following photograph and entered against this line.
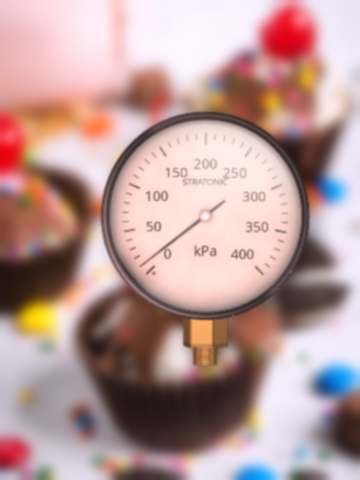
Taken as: 10 kPa
